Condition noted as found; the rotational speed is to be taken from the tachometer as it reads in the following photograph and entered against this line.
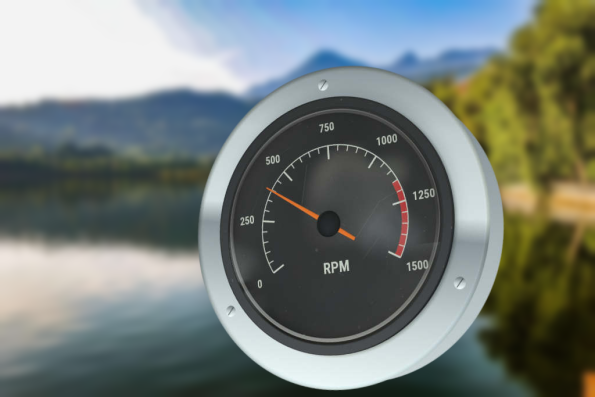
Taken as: 400 rpm
